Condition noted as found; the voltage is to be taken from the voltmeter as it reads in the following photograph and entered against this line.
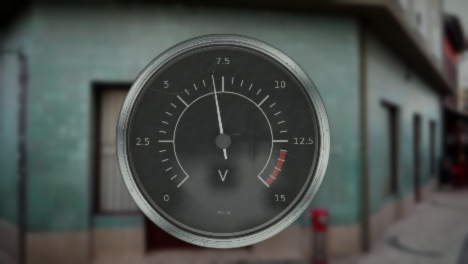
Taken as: 7 V
